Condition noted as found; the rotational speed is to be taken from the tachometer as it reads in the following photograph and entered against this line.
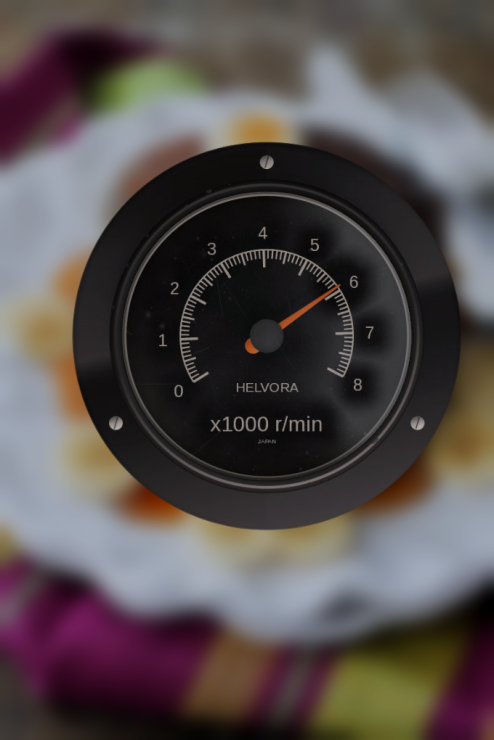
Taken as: 5900 rpm
